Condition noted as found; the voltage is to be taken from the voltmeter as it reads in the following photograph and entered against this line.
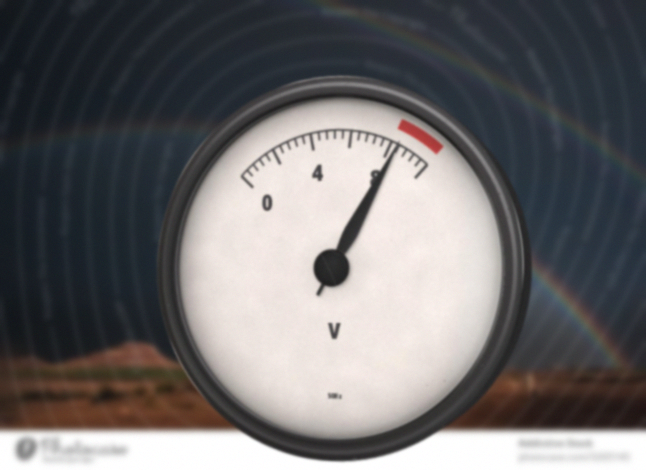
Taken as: 8.4 V
